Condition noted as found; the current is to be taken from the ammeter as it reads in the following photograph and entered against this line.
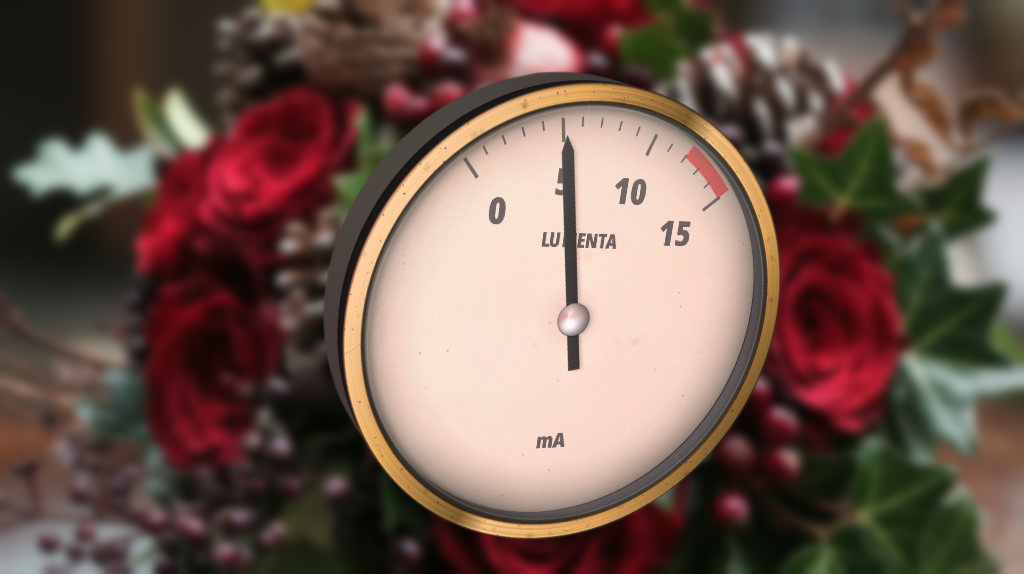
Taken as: 5 mA
